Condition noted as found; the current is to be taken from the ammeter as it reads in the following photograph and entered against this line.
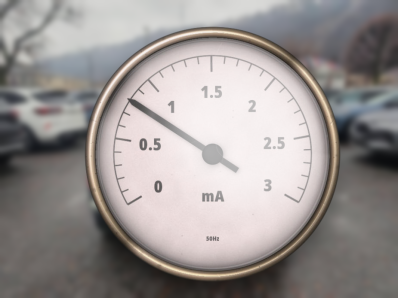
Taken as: 0.8 mA
